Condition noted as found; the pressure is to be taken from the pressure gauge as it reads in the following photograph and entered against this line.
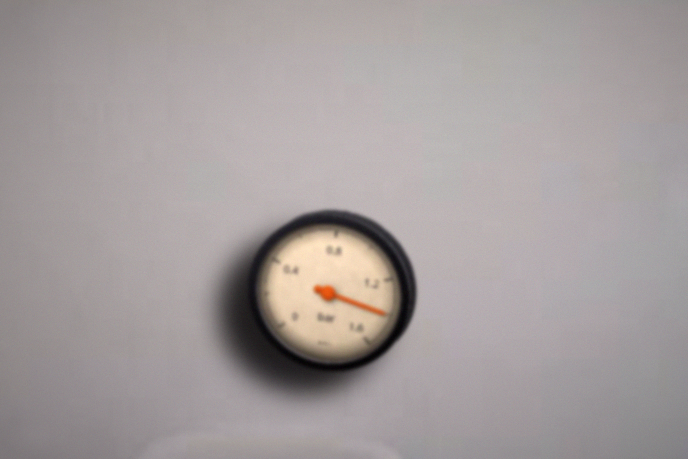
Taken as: 1.4 bar
